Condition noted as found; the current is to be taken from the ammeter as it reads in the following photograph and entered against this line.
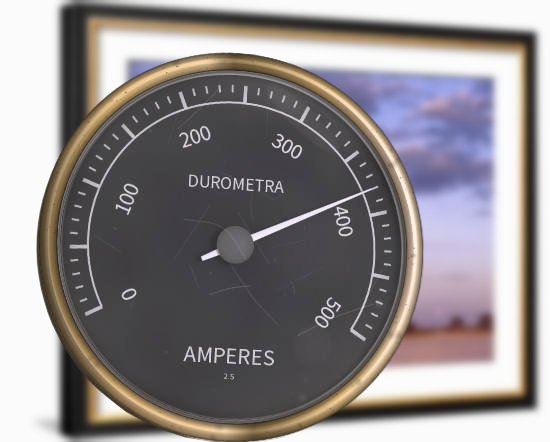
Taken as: 380 A
